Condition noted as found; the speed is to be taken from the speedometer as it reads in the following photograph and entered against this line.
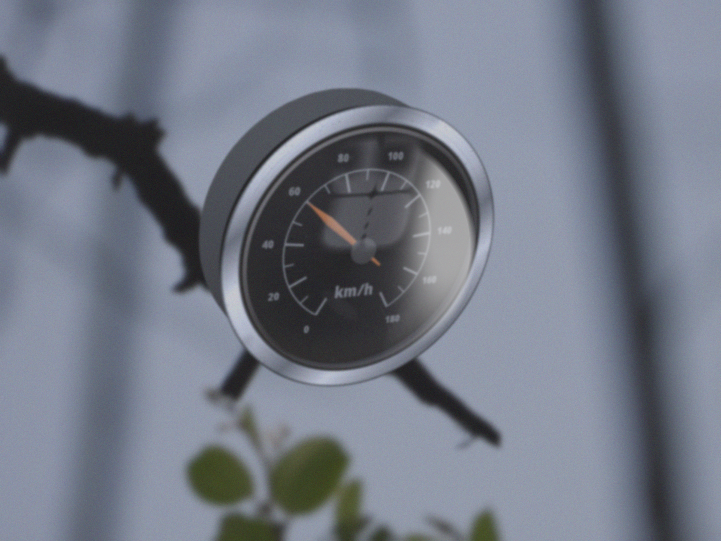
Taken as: 60 km/h
